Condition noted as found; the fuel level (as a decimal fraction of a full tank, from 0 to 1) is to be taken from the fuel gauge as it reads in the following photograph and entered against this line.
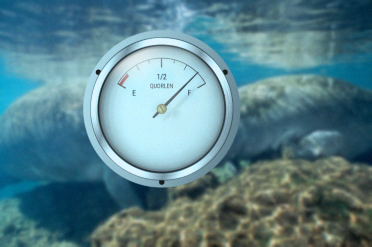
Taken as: 0.875
